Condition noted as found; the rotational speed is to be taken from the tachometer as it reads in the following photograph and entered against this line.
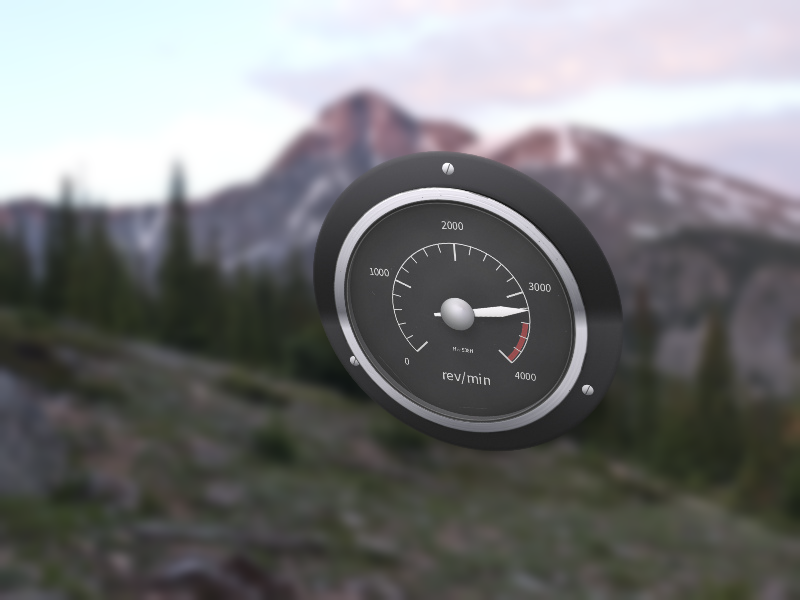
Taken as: 3200 rpm
